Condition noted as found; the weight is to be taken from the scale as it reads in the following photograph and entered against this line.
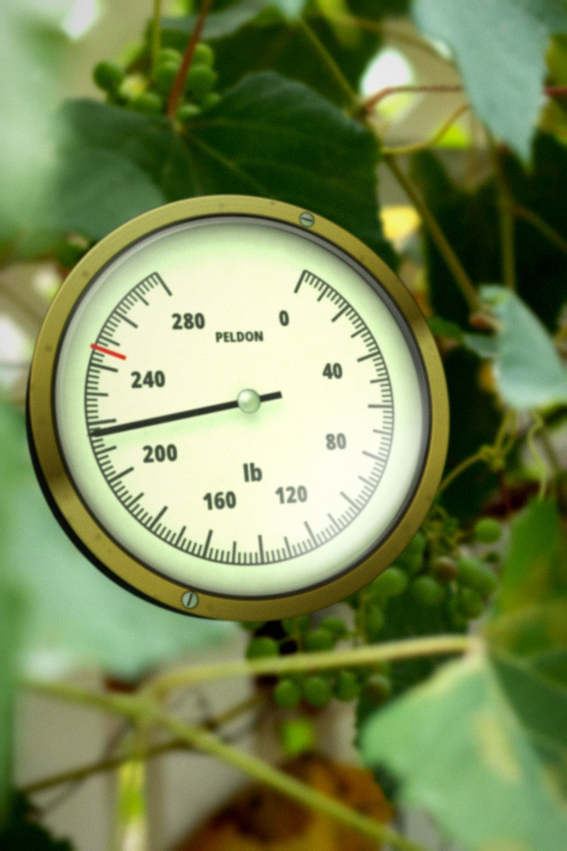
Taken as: 216 lb
